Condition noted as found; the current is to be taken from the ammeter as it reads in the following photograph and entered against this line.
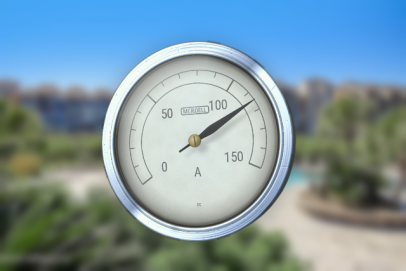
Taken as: 115 A
